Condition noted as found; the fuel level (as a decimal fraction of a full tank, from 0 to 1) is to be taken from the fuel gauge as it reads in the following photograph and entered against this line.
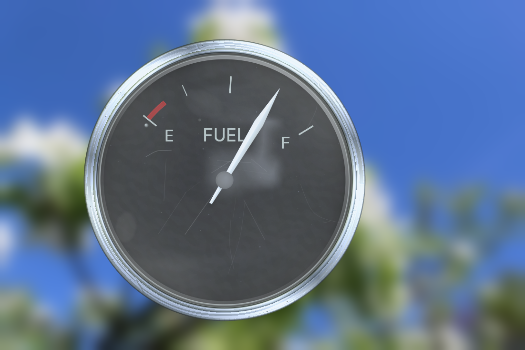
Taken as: 0.75
